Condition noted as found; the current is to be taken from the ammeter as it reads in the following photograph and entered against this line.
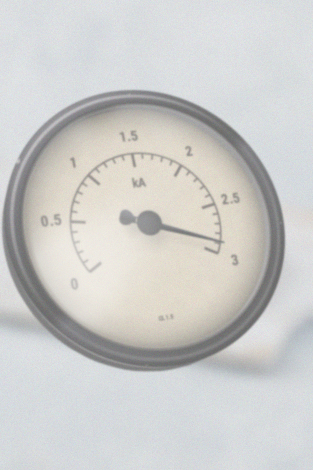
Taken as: 2.9 kA
